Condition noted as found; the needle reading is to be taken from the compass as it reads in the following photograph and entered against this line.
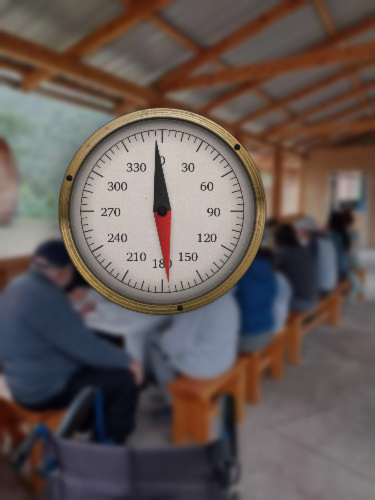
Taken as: 175 °
